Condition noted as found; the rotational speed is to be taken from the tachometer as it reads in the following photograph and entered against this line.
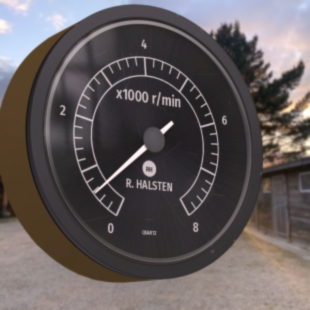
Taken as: 600 rpm
